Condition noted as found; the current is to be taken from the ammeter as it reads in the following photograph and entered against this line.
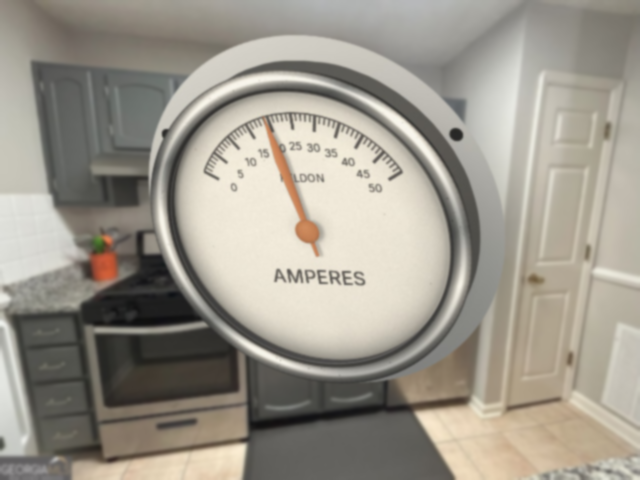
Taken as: 20 A
